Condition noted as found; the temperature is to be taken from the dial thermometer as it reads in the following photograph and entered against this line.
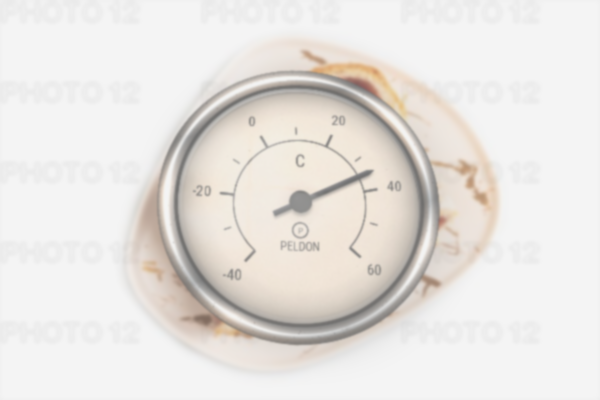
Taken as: 35 °C
